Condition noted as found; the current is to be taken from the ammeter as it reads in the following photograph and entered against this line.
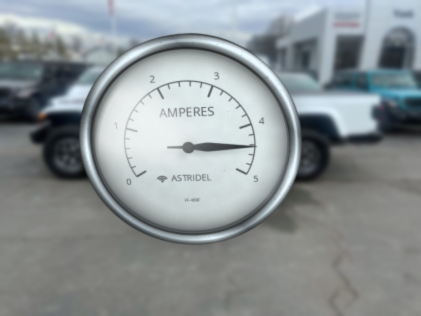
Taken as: 4.4 A
